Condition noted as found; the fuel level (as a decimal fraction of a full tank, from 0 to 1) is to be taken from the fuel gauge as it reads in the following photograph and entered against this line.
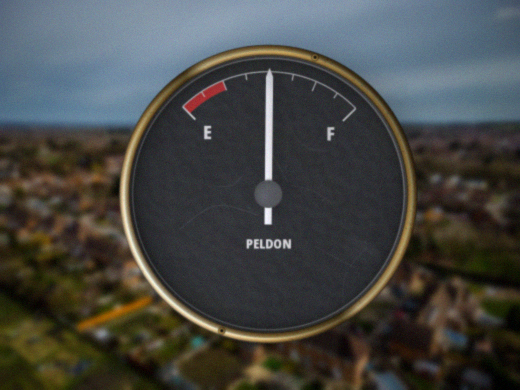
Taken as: 0.5
